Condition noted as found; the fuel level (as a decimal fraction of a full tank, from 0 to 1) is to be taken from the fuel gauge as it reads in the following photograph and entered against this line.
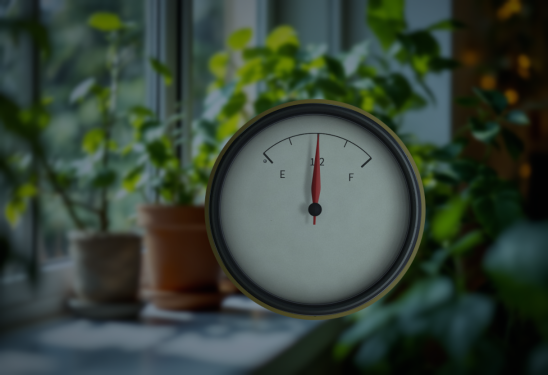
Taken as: 0.5
